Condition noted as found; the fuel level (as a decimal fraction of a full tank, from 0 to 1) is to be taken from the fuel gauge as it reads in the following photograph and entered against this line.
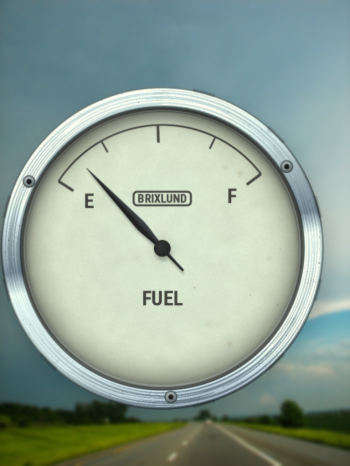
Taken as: 0.125
